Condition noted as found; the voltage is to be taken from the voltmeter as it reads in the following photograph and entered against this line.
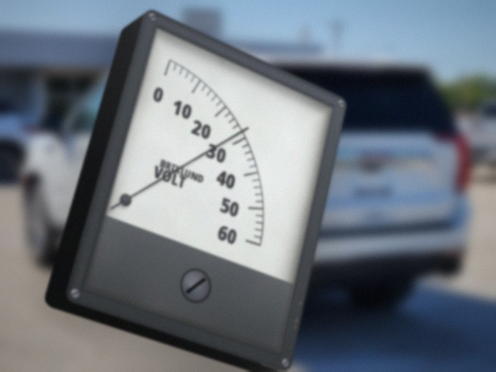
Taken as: 28 V
